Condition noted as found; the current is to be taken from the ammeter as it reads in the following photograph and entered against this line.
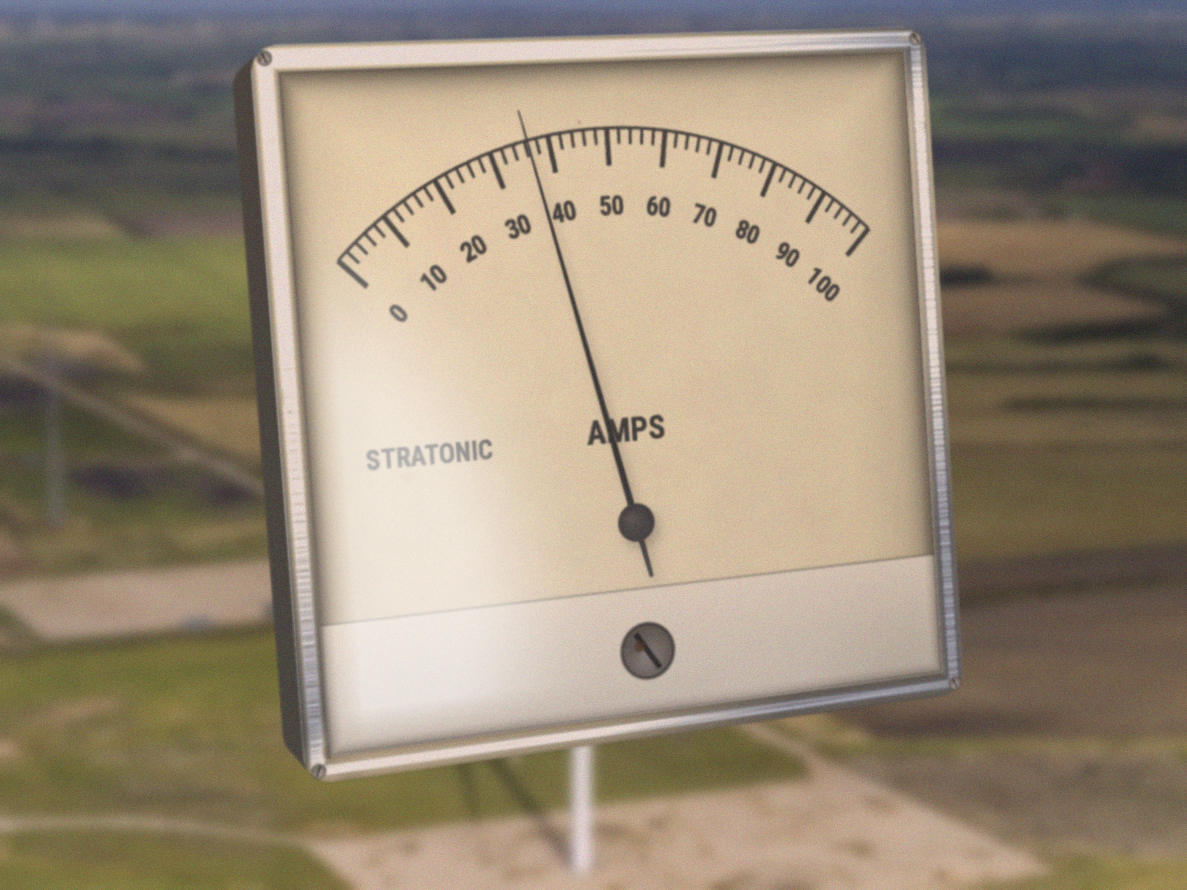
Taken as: 36 A
